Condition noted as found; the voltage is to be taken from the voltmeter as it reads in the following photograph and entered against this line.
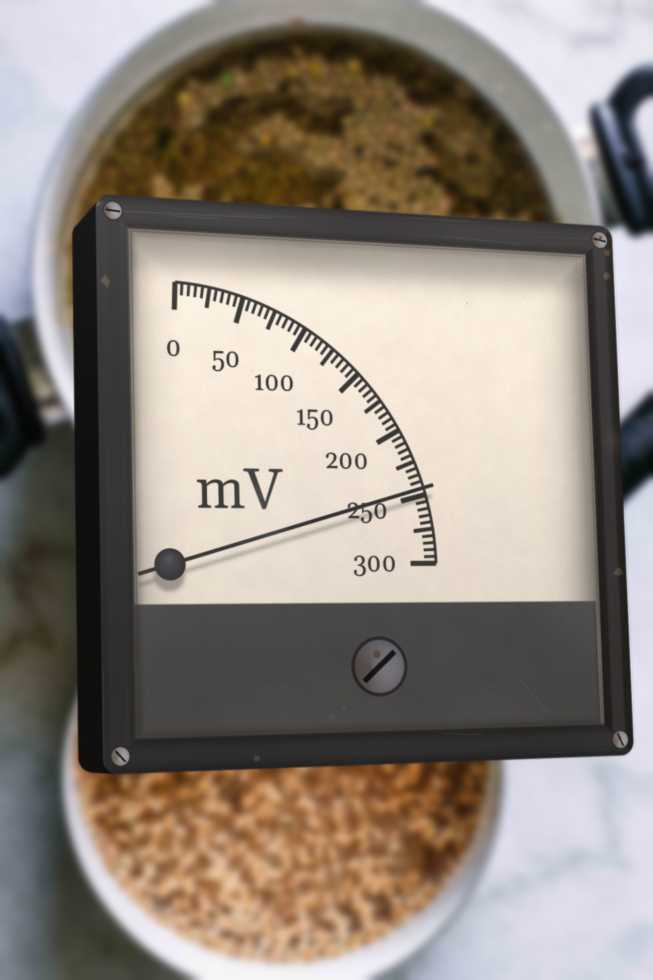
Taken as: 245 mV
